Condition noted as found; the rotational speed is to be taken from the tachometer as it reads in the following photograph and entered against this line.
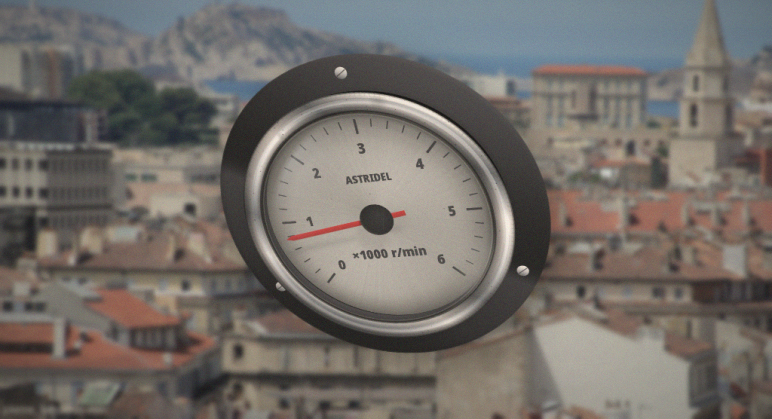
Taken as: 800 rpm
